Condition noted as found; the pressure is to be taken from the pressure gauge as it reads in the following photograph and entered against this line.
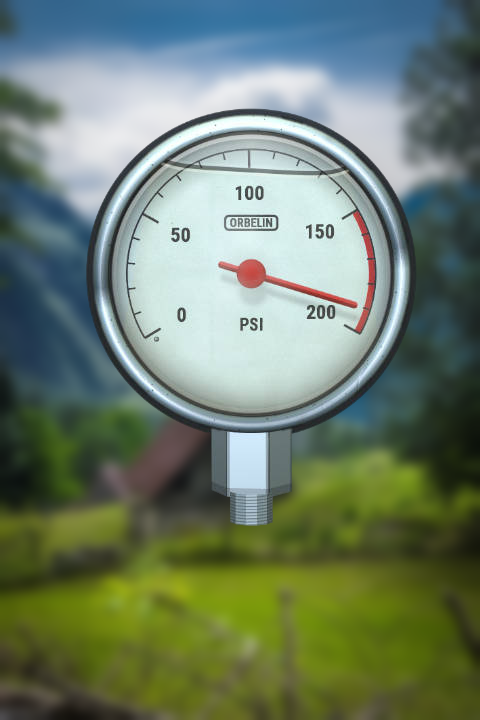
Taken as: 190 psi
